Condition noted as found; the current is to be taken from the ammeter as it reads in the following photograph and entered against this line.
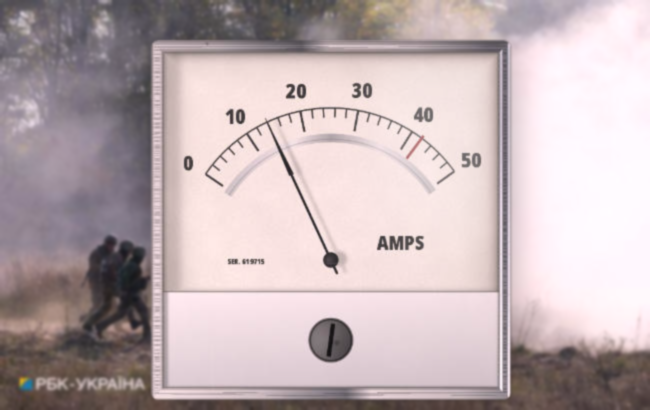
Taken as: 14 A
